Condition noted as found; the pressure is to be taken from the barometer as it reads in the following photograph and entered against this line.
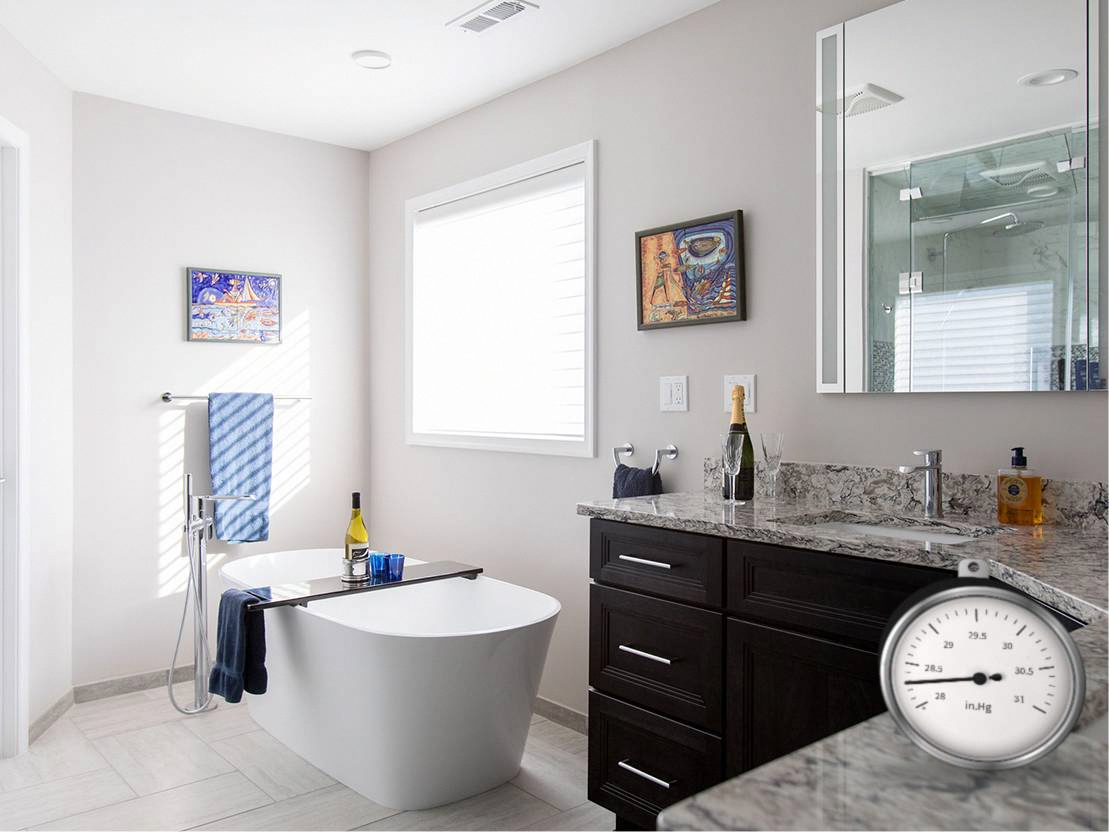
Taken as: 28.3 inHg
